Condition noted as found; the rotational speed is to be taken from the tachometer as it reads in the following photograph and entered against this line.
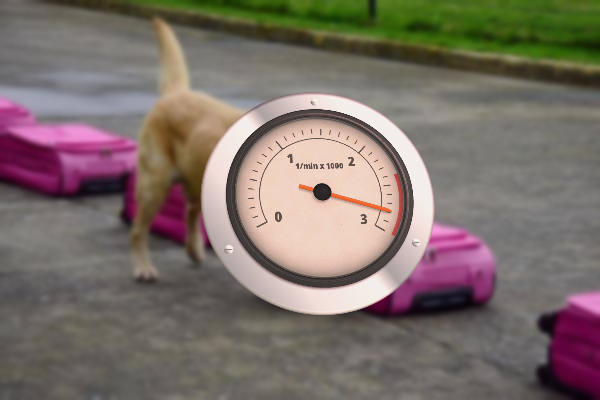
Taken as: 2800 rpm
